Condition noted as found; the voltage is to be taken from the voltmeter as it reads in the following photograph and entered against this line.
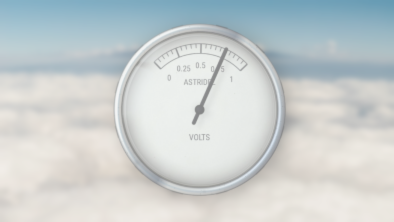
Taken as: 0.75 V
